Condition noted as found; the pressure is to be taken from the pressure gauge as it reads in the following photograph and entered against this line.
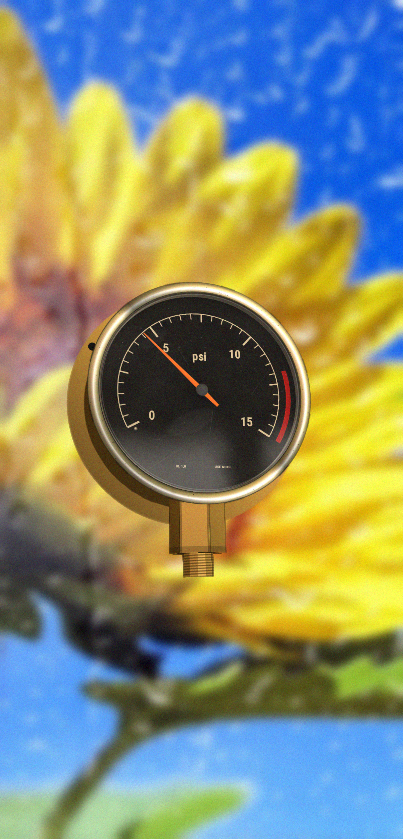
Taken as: 4.5 psi
